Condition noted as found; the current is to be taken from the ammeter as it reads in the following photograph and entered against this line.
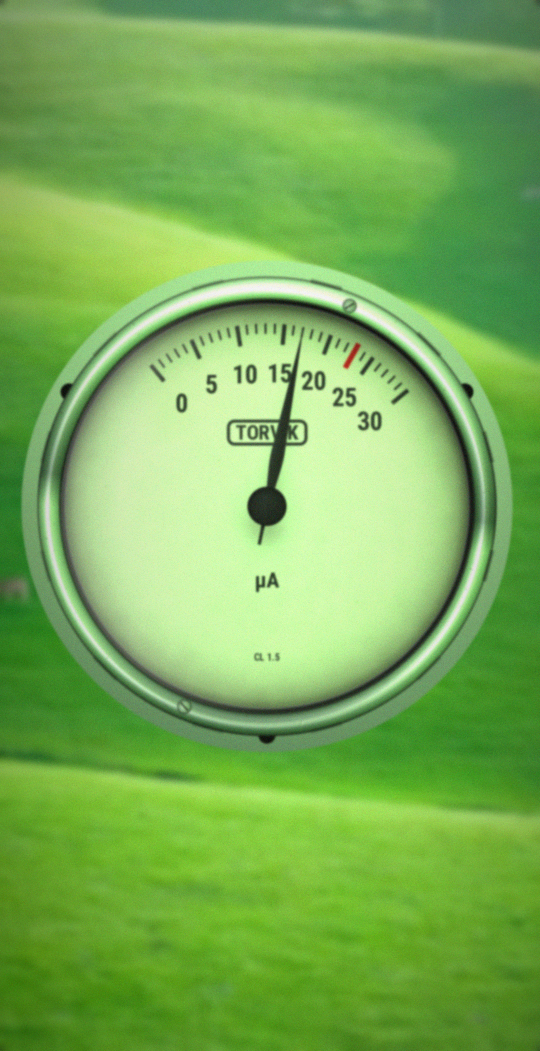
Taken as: 17 µA
